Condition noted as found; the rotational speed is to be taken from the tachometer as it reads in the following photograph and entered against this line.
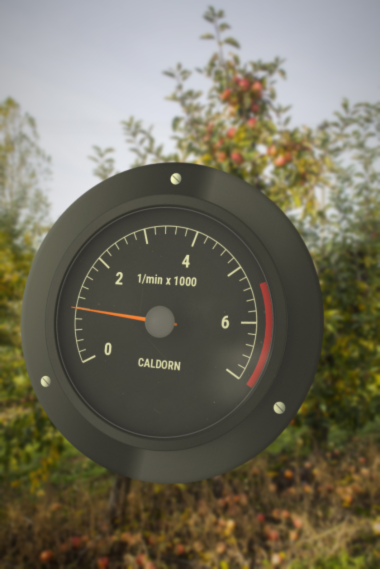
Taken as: 1000 rpm
